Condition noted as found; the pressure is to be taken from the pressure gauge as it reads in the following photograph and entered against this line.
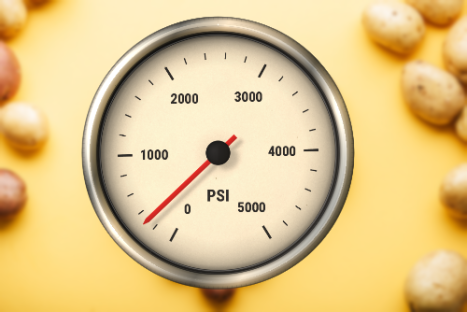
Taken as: 300 psi
